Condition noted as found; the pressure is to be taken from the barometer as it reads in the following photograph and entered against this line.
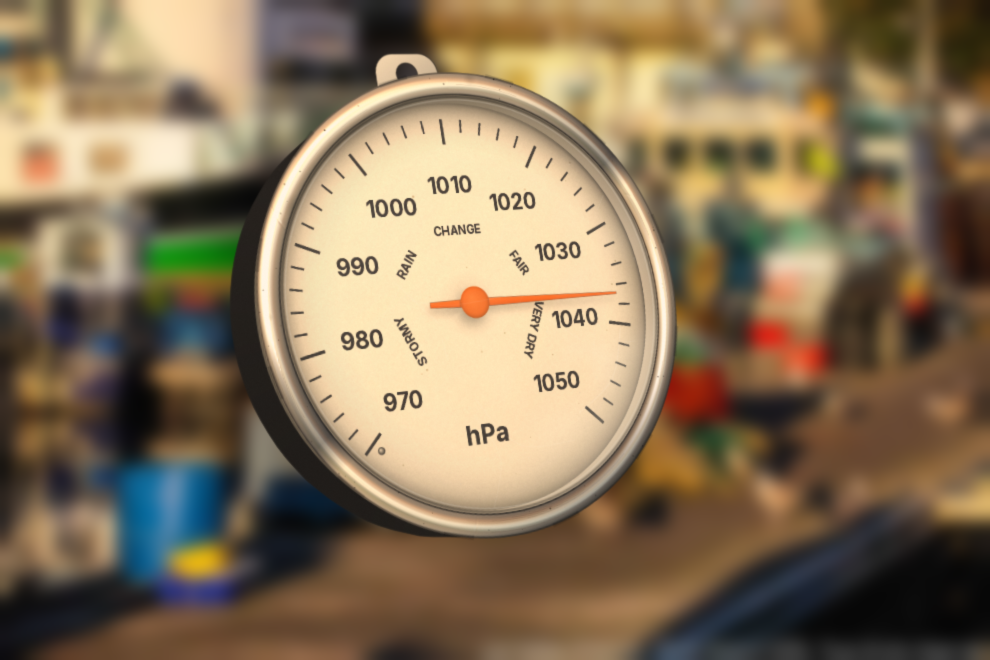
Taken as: 1037 hPa
